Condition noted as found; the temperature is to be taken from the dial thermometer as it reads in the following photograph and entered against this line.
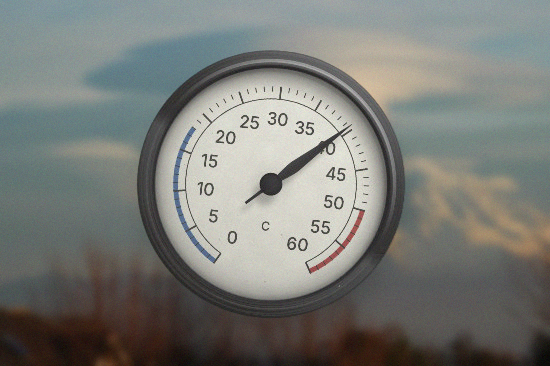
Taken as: 39.5 °C
